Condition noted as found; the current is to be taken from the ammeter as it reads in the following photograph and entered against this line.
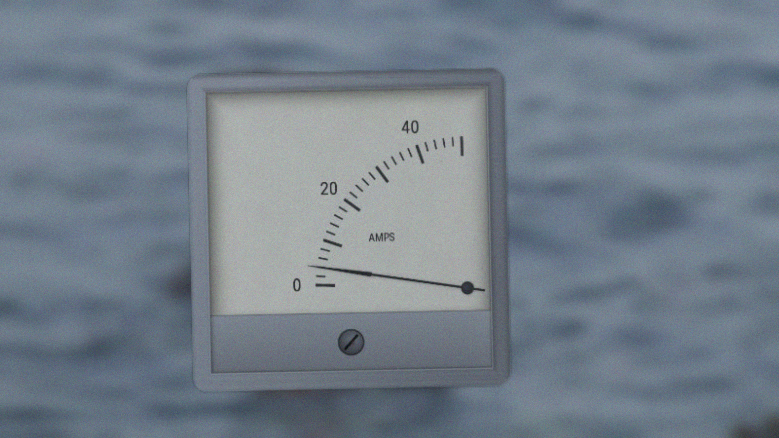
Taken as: 4 A
